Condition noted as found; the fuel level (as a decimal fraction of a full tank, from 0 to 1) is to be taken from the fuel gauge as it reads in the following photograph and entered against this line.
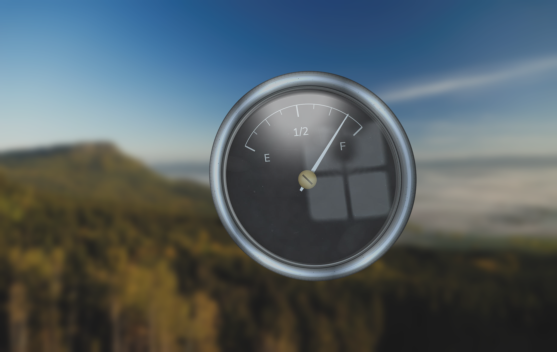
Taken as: 0.875
